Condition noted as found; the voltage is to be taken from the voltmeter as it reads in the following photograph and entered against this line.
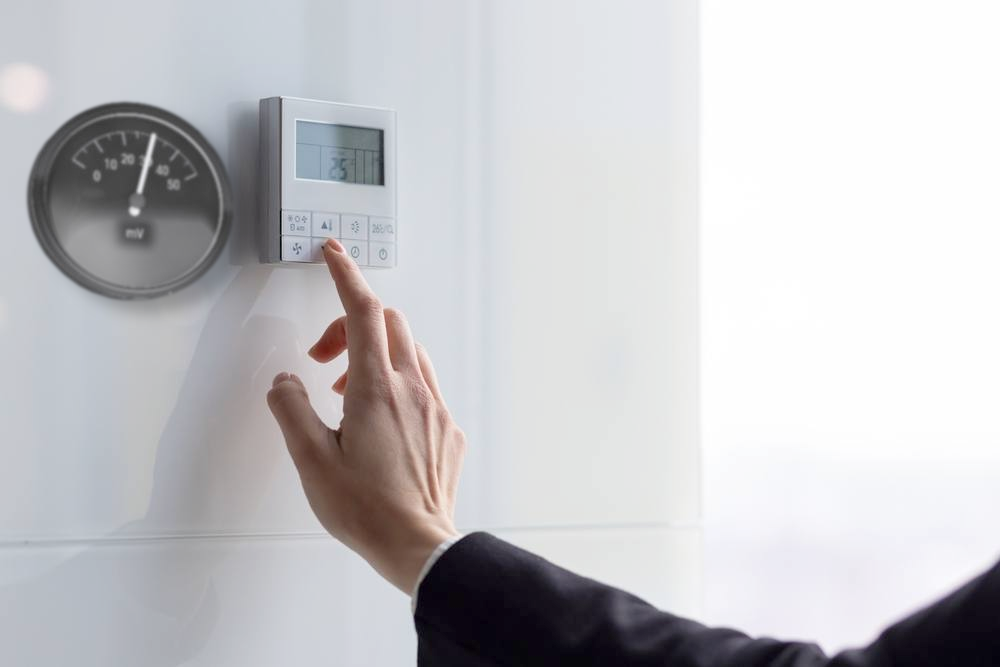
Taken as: 30 mV
